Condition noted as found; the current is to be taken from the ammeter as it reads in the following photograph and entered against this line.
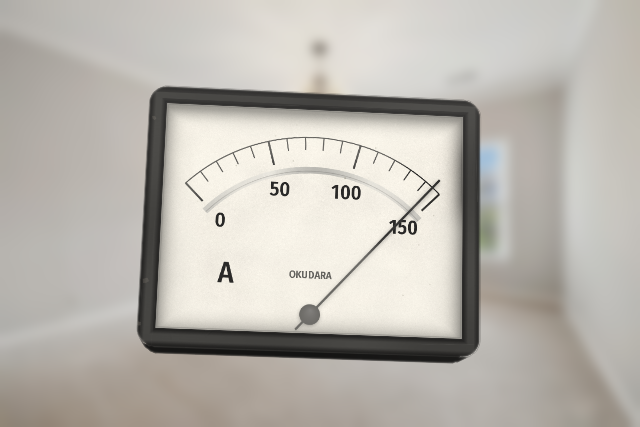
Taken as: 145 A
